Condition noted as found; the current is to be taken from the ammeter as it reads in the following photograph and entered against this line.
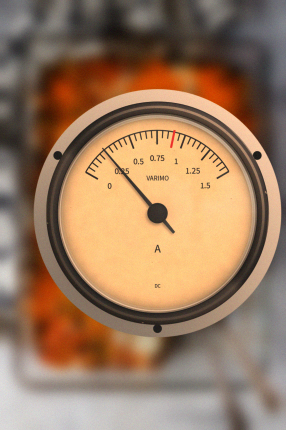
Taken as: 0.25 A
